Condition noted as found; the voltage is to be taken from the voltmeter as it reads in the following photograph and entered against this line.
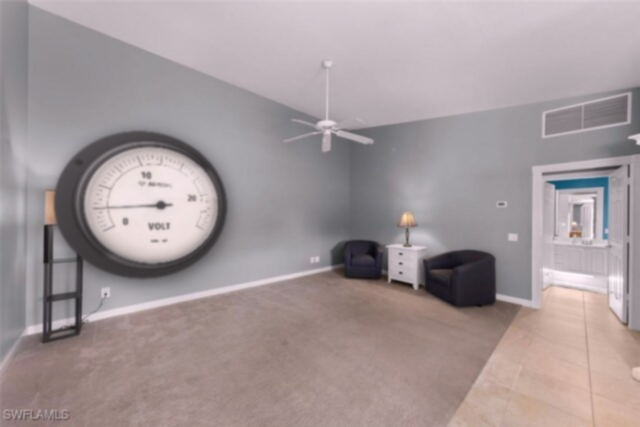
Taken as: 2.5 V
